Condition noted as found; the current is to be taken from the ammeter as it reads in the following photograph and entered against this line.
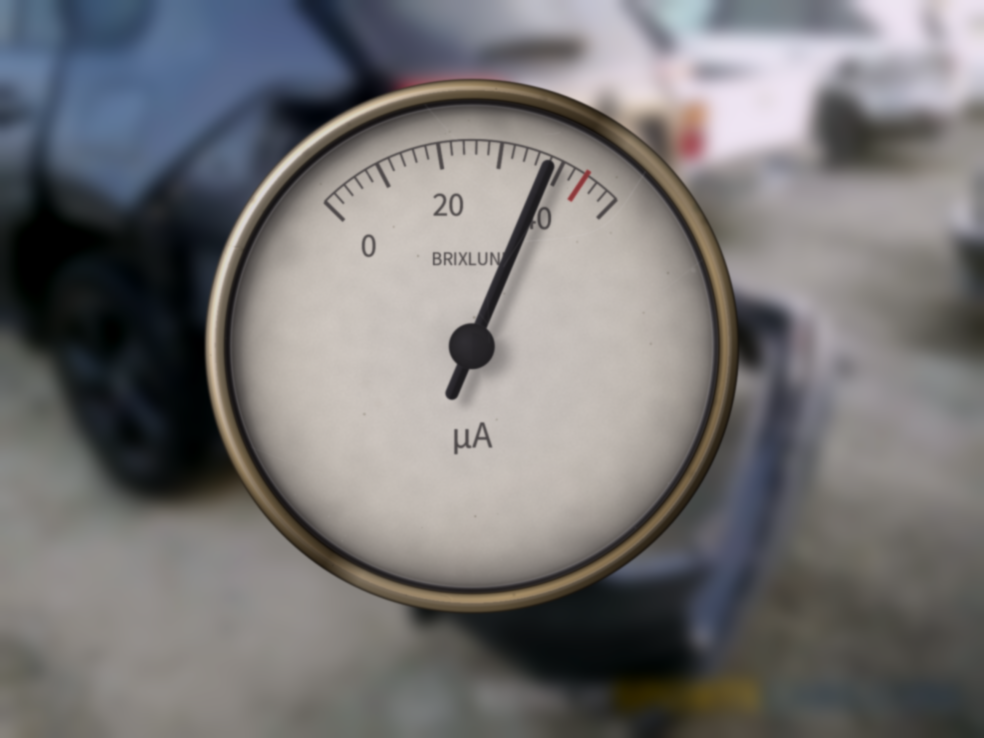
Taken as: 38 µA
